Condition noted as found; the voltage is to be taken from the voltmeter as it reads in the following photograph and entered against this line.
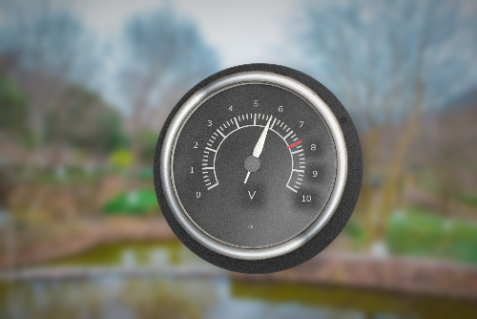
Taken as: 5.8 V
